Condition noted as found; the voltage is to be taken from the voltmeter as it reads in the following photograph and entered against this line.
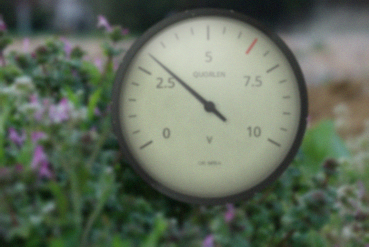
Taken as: 3 V
